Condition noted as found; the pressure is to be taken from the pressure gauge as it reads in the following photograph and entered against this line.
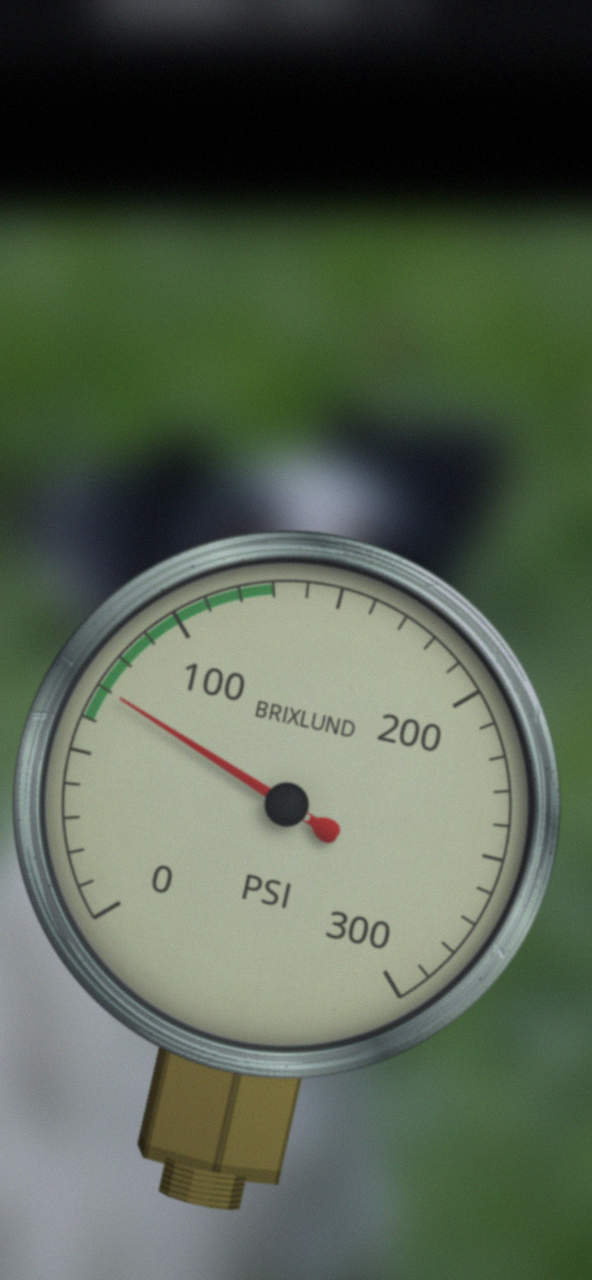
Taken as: 70 psi
